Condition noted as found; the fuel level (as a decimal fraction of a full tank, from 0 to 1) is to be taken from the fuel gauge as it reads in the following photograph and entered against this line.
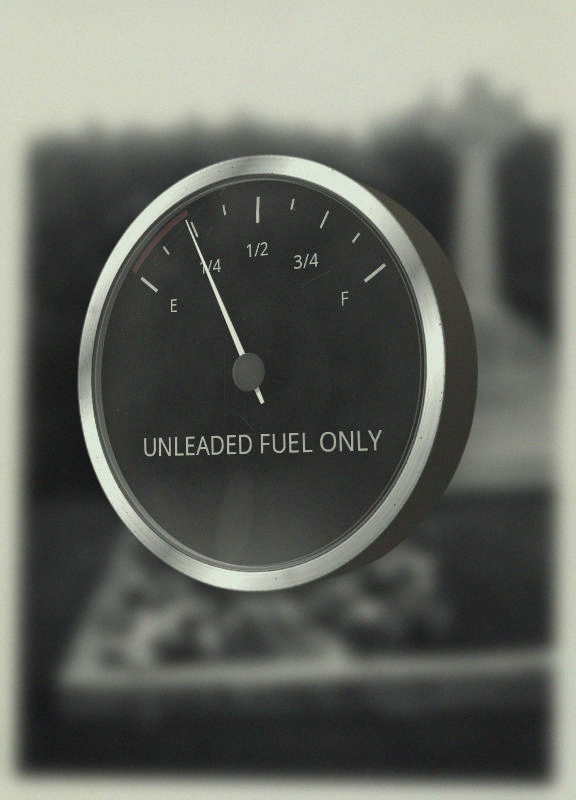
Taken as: 0.25
